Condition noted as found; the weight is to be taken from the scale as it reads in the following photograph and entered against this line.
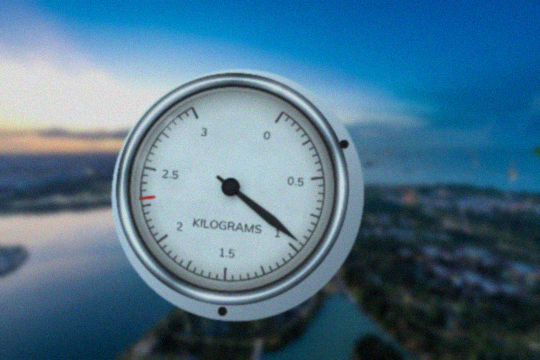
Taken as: 0.95 kg
